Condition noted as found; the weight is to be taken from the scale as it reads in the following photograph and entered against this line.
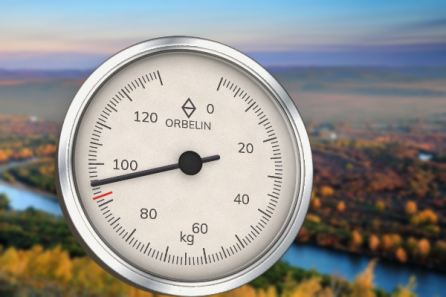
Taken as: 95 kg
